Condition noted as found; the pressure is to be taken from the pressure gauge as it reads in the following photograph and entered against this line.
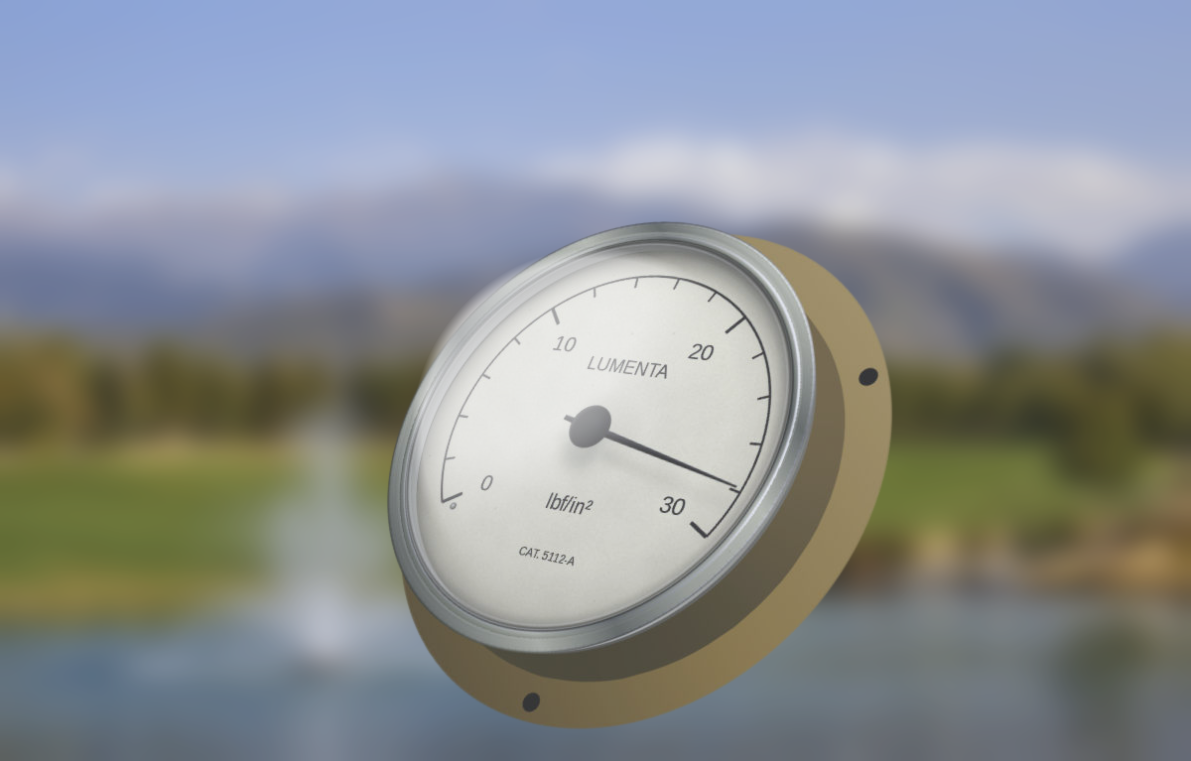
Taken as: 28 psi
